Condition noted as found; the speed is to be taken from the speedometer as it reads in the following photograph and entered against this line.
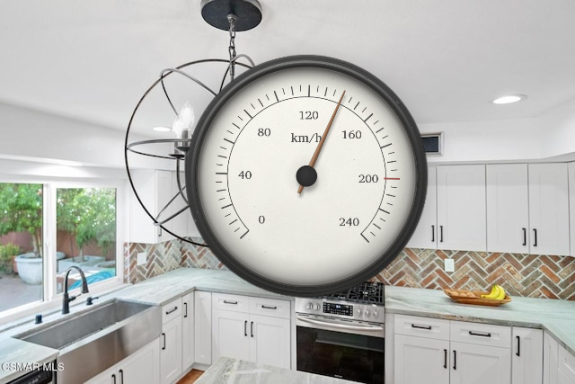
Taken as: 140 km/h
